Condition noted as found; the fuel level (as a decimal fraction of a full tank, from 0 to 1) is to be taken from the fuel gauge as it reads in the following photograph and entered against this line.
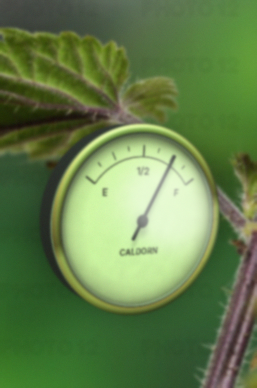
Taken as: 0.75
